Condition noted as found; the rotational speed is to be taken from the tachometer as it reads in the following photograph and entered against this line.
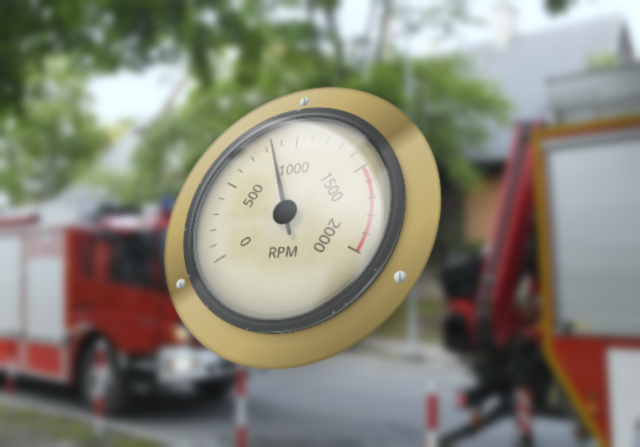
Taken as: 850 rpm
